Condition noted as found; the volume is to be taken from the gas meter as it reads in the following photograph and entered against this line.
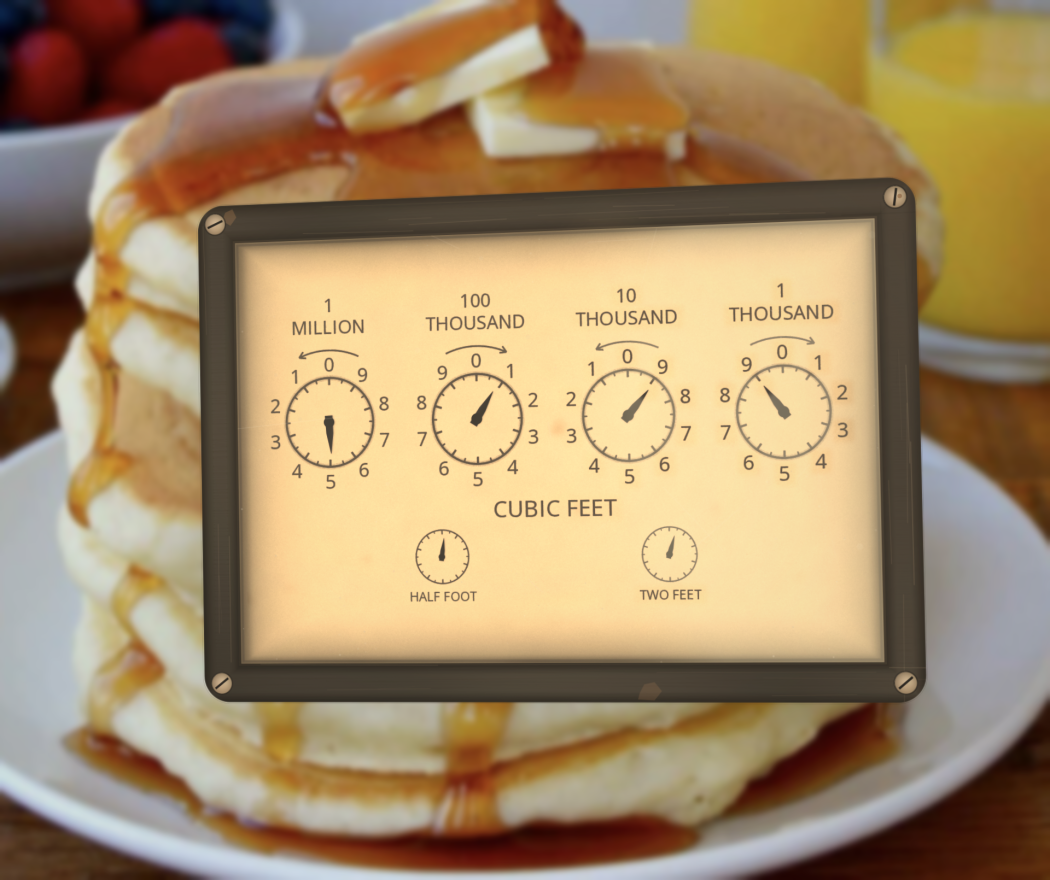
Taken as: 508900 ft³
